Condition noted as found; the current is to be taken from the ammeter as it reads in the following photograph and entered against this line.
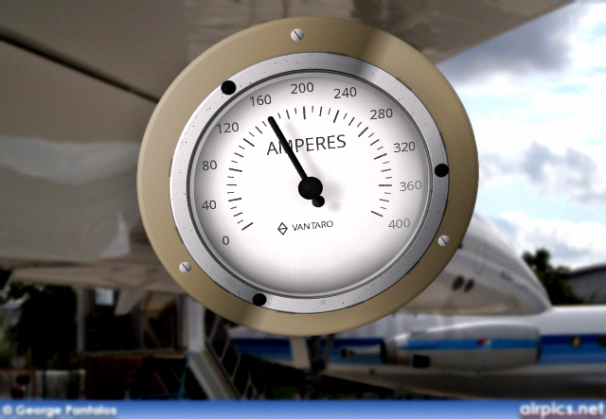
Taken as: 160 A
